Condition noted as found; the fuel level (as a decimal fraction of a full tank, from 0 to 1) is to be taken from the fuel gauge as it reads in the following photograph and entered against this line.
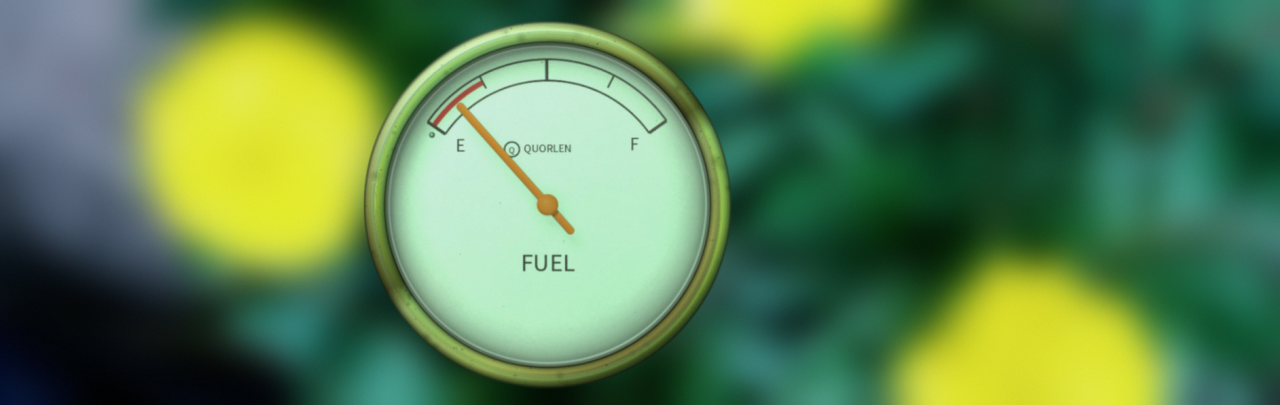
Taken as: 0.125
